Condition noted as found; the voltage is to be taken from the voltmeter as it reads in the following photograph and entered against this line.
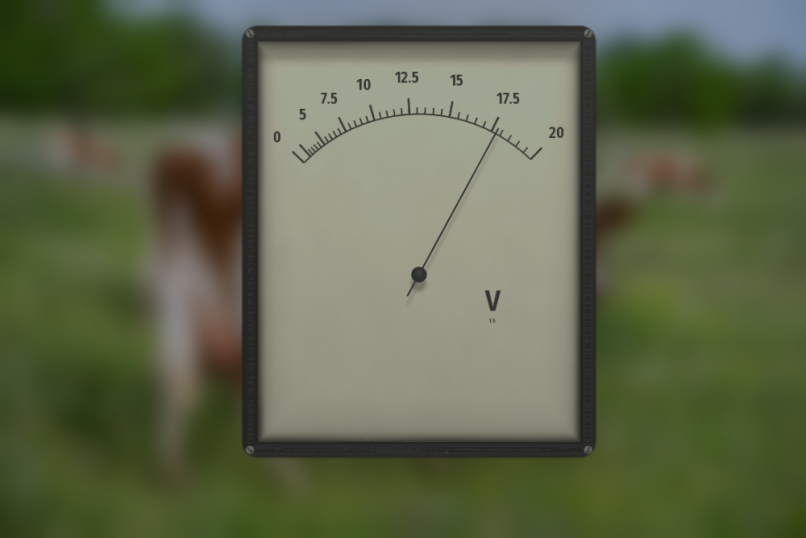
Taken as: 17.75 V
